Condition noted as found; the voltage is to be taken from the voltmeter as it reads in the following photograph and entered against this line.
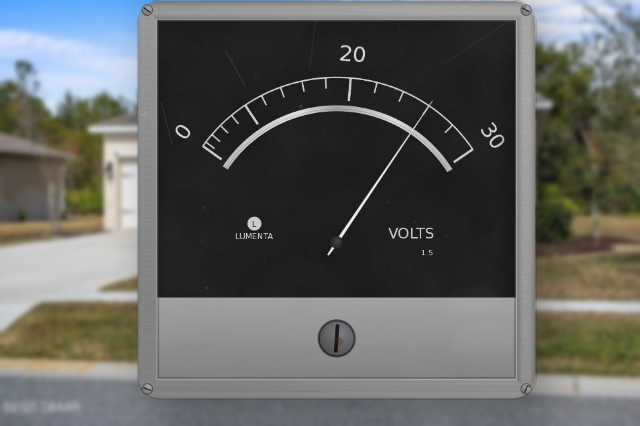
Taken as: 26 V
